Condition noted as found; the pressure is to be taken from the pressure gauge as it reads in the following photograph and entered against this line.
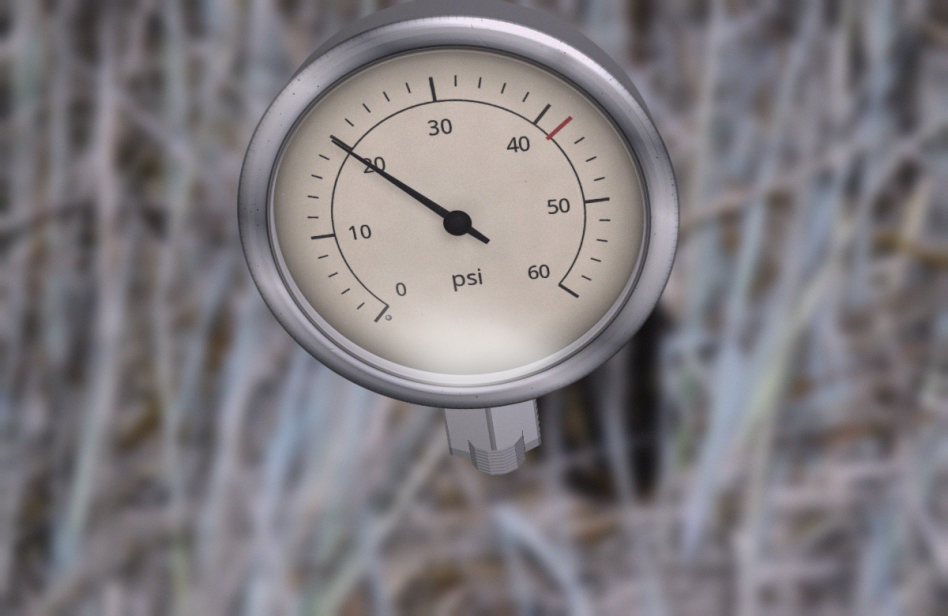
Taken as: 20 psi
